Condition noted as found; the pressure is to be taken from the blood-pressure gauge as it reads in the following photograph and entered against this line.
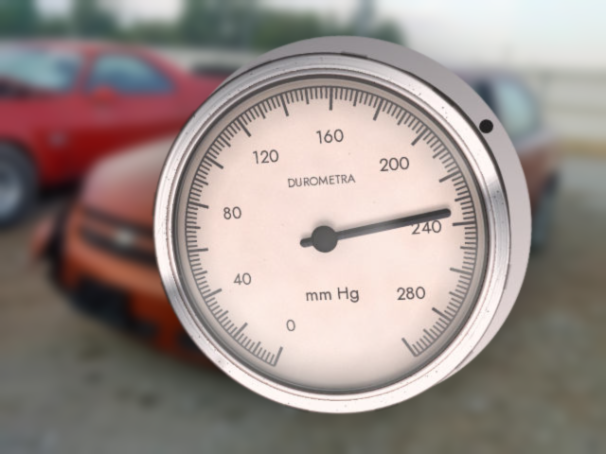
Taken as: 234 mmHg
